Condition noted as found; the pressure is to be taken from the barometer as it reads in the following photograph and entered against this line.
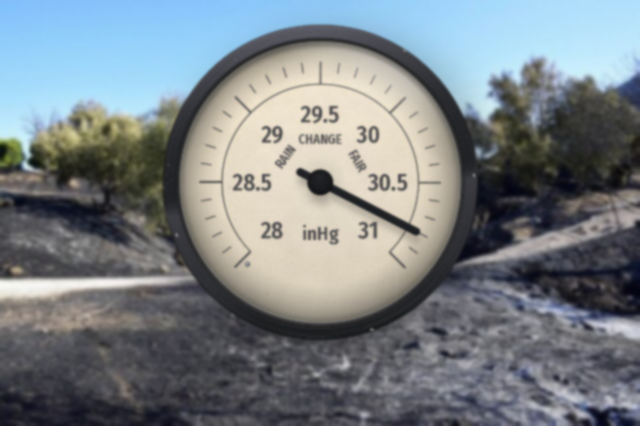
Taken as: 30.8 inHg
